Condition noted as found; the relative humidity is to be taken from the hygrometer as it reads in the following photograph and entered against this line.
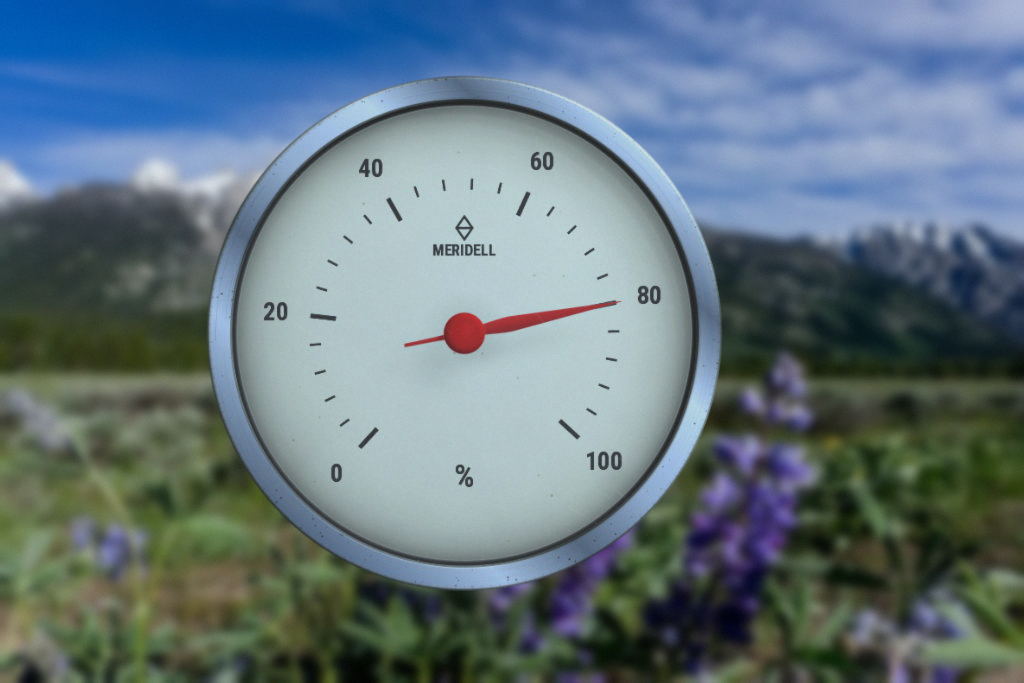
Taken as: 80 %
